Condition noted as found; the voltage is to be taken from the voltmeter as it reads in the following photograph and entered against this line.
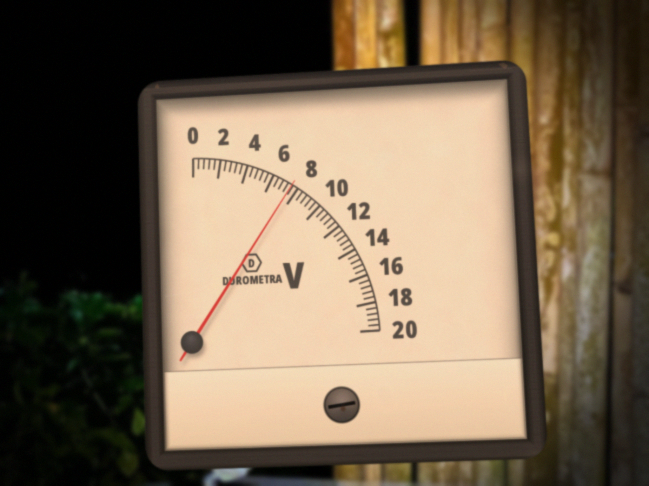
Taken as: 7.6 V
